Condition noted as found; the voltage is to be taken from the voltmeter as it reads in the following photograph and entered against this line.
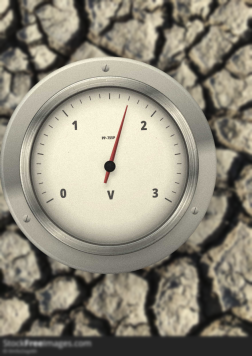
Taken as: 1.7 V
